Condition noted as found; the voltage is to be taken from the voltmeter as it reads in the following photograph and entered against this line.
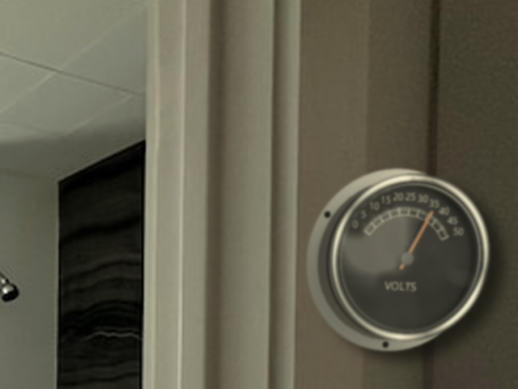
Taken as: 35 V
